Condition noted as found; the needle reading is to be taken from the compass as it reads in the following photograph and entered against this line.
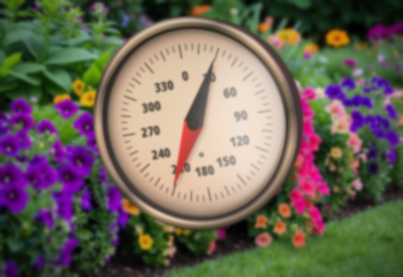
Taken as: 210 °
